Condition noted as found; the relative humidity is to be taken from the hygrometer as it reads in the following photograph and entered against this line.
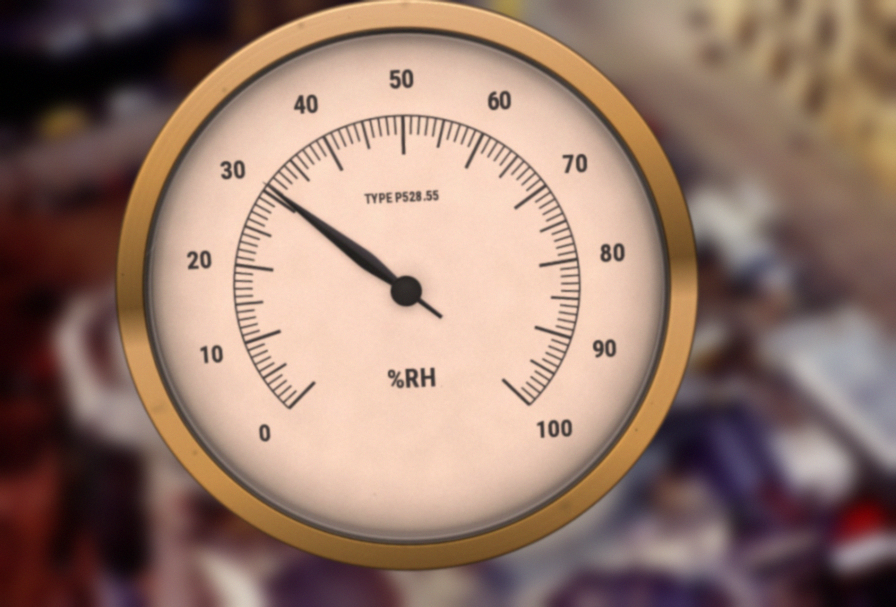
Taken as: 31 %
